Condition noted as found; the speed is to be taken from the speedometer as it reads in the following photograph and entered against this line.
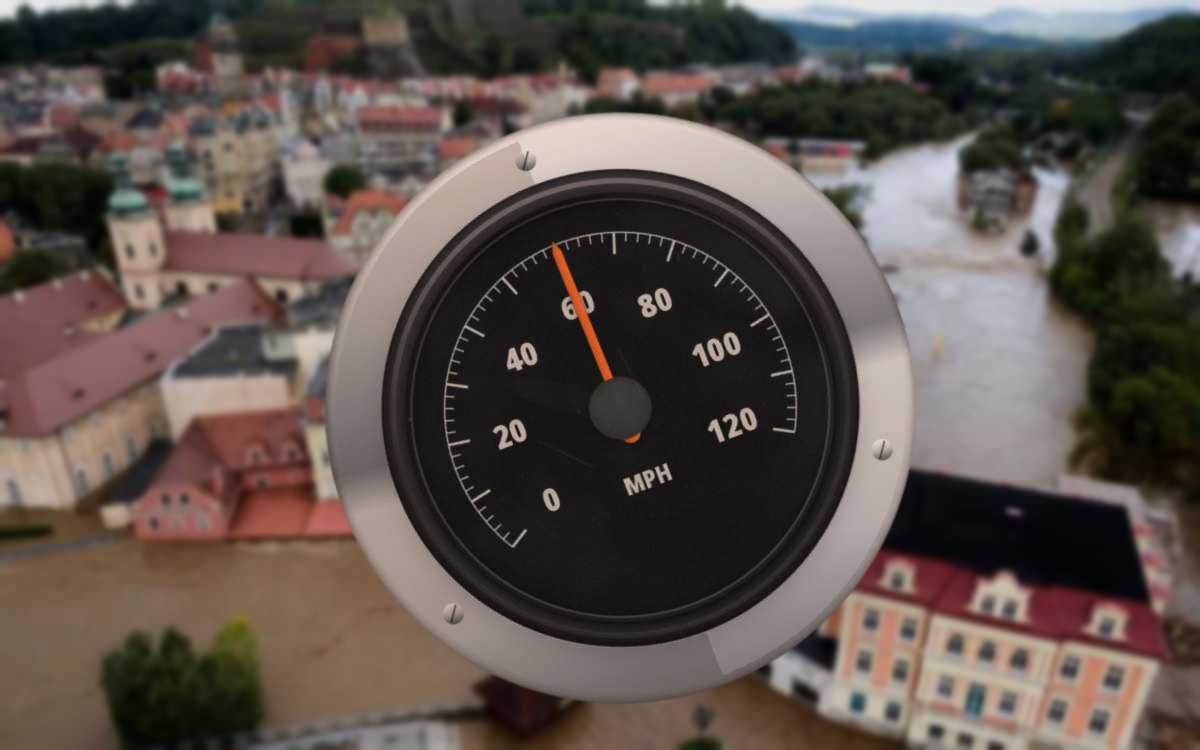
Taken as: 60 mph
